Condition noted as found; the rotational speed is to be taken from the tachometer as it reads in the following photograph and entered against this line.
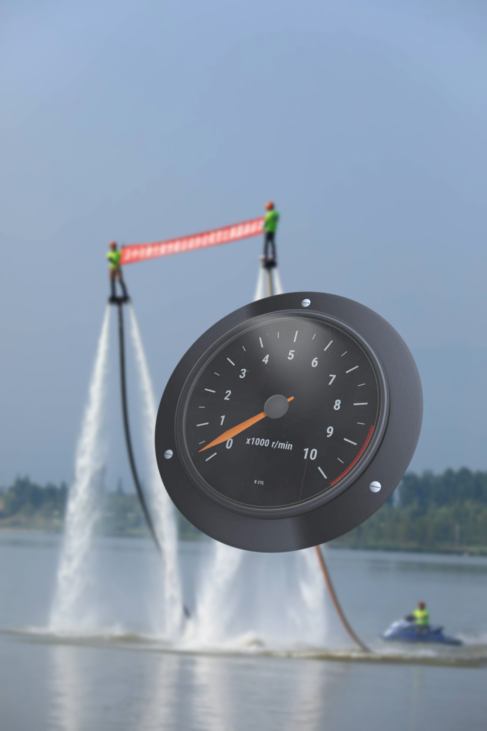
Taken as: 250 rpm
